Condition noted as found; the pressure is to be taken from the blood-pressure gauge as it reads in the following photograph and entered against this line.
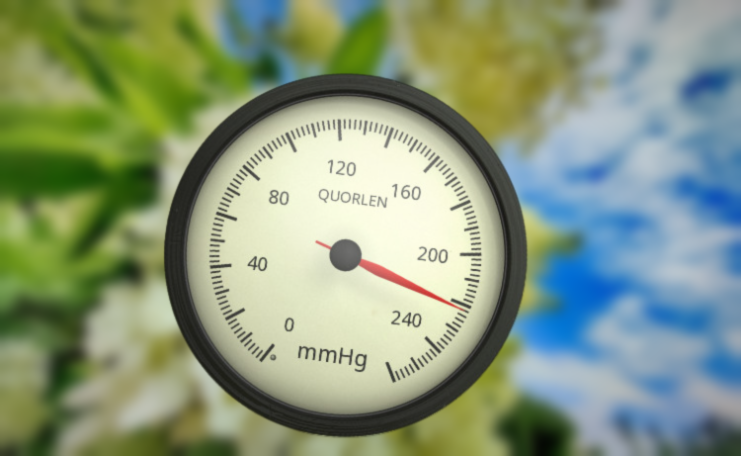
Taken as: 222 mmHg
